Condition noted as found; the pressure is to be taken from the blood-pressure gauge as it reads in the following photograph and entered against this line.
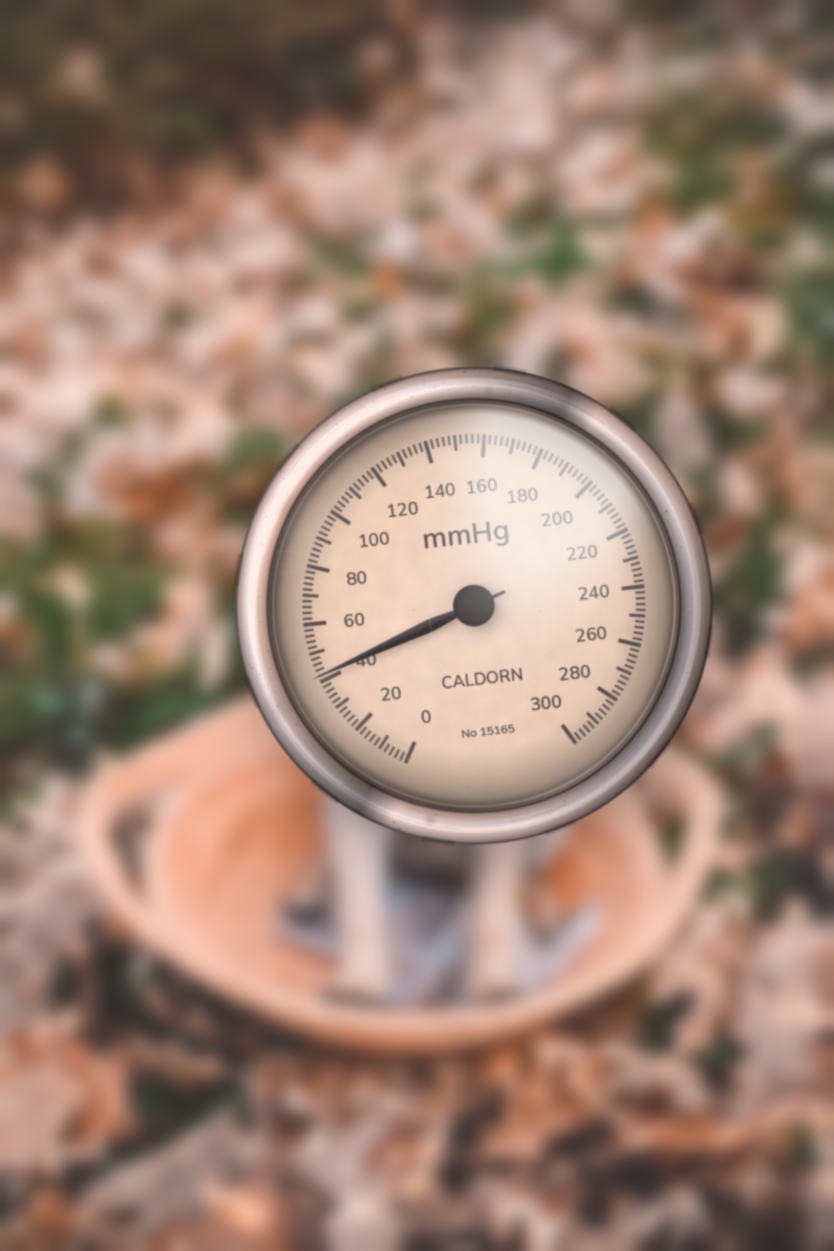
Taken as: 42 mmHg
